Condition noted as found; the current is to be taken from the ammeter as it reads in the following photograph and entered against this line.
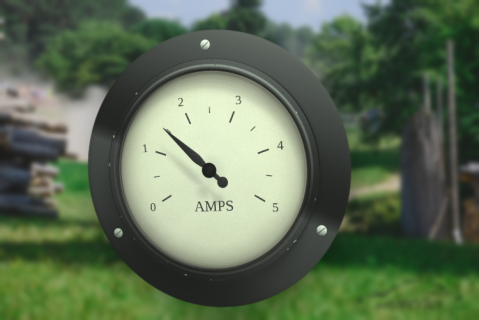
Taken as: 1.5 A
